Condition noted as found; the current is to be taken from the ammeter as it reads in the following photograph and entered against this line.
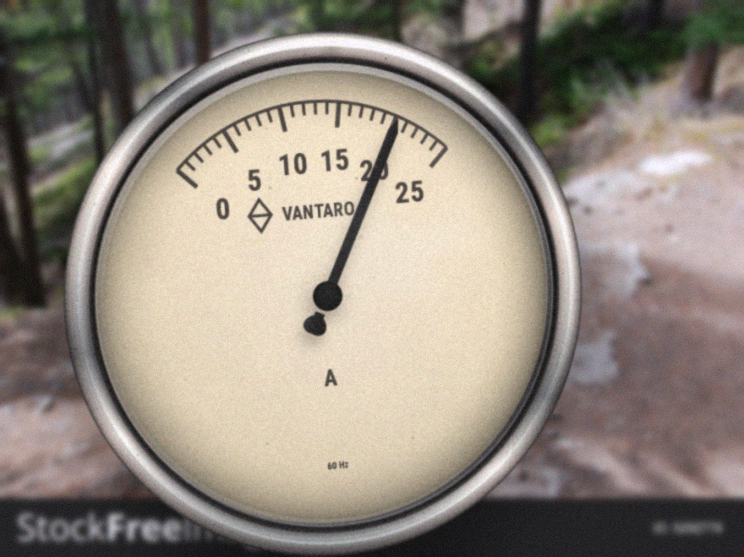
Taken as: 20 A
